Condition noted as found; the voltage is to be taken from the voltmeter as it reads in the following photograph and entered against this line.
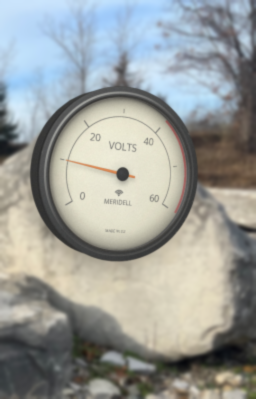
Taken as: 10 V
